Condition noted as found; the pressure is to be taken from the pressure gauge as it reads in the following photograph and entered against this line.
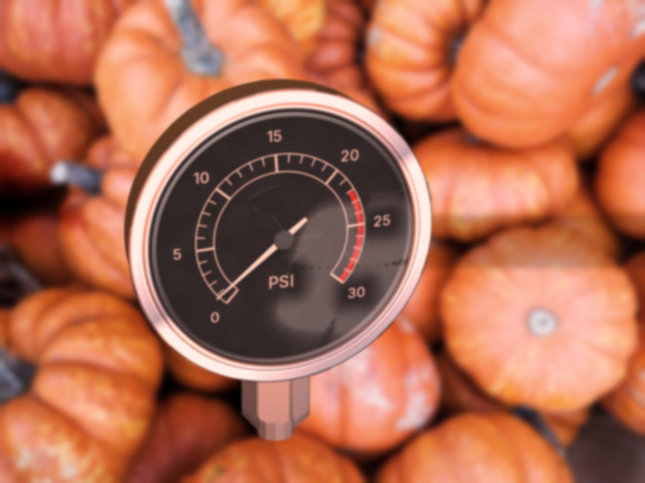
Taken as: 1 psi
